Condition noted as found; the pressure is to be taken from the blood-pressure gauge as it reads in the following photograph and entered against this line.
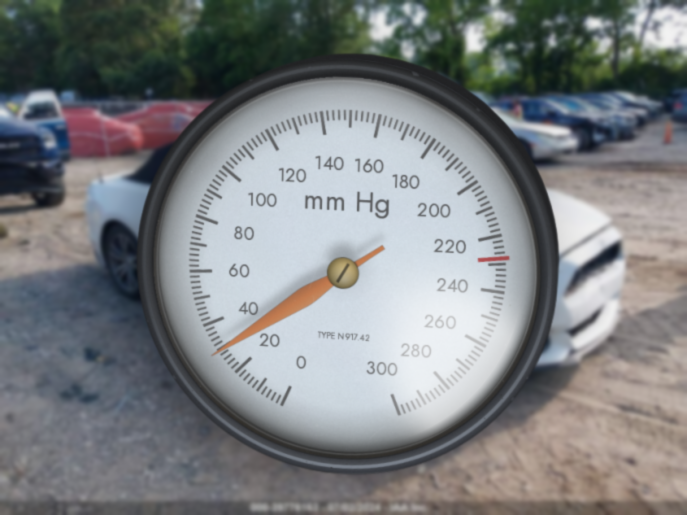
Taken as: 30 mmHg
